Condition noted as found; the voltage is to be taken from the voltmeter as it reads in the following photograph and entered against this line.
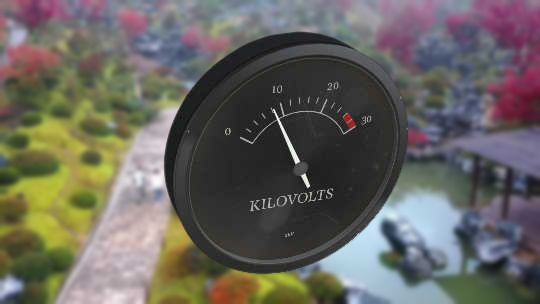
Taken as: 8 kV
